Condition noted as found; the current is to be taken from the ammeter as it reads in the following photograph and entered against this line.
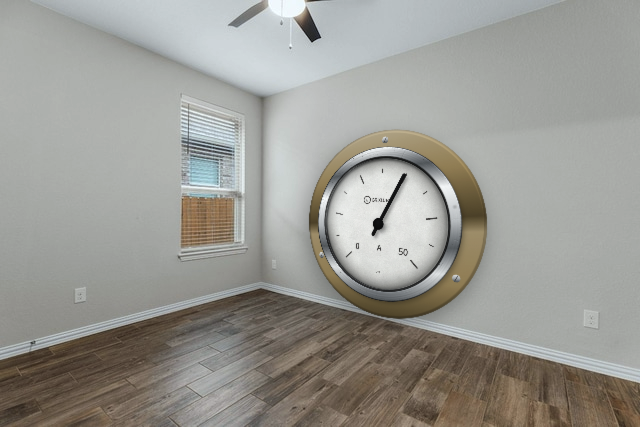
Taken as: 30 A
